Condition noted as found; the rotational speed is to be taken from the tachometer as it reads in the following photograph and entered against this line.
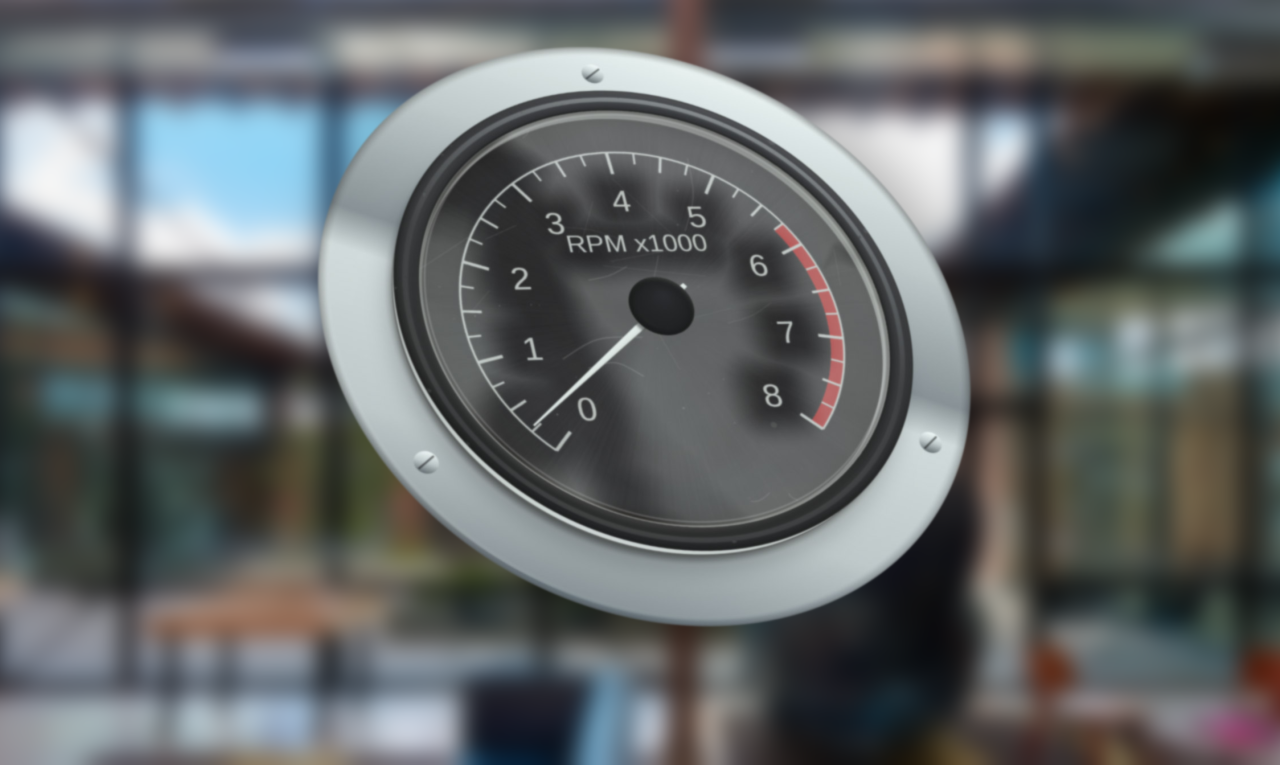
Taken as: 250 rpm
